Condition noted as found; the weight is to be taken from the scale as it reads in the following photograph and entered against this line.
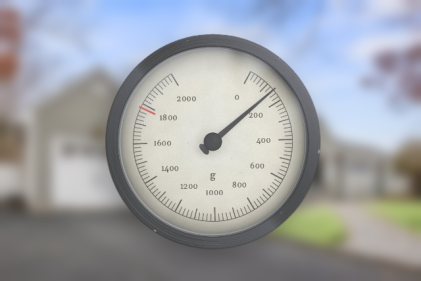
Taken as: 140 g
